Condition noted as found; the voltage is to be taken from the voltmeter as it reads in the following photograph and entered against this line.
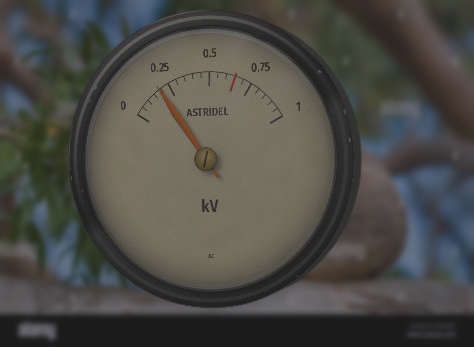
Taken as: 0.2 kV
